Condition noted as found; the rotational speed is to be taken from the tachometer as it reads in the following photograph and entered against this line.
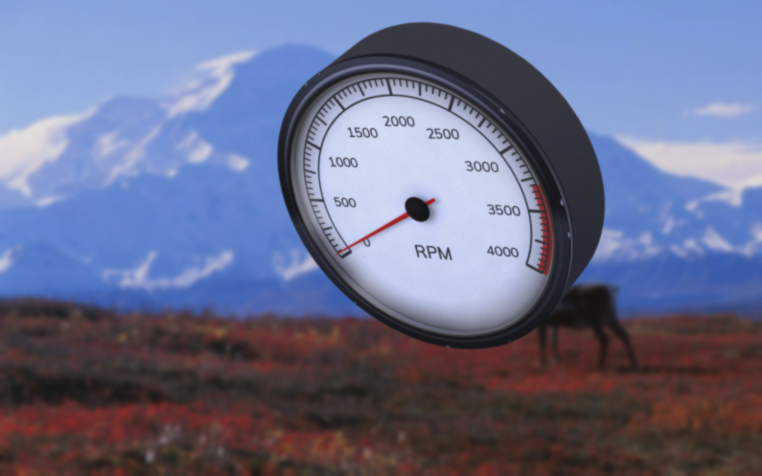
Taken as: 50 rpm
